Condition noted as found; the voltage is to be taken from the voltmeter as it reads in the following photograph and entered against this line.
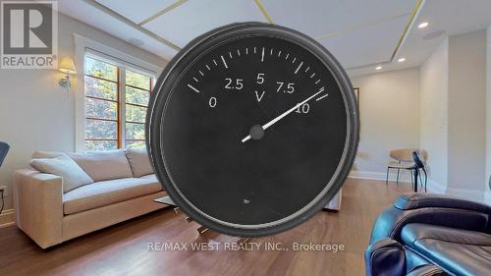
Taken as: 9.5 V
